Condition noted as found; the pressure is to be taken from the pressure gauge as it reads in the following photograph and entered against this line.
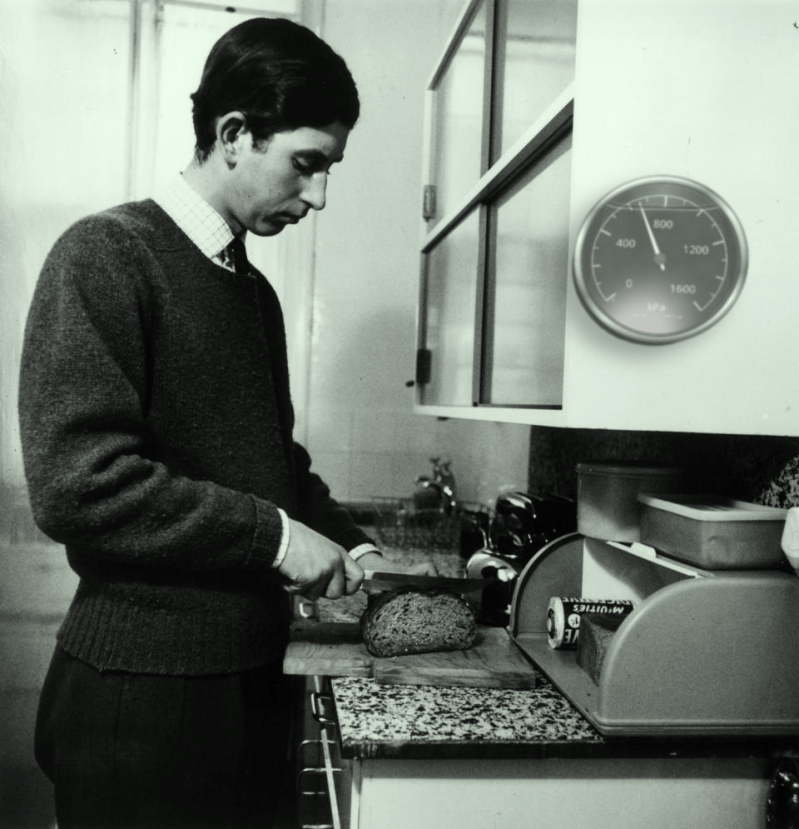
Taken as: 650 kPa
